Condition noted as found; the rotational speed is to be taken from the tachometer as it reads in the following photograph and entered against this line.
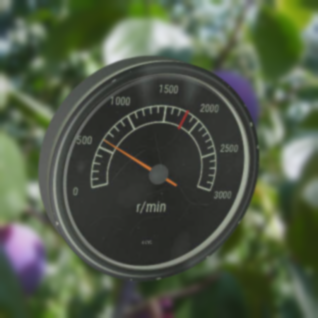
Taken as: 600 rpm
